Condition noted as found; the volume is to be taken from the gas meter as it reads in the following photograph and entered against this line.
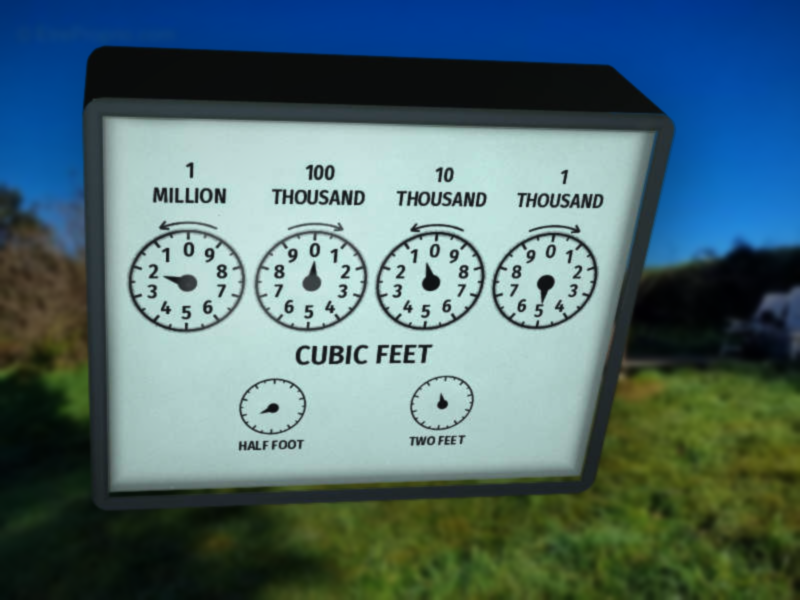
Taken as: 200500 ft³
